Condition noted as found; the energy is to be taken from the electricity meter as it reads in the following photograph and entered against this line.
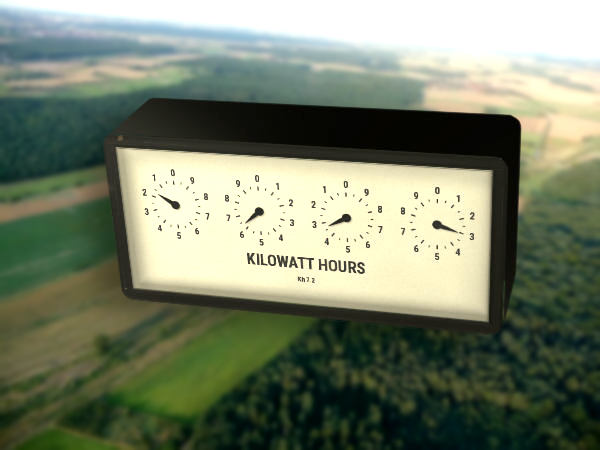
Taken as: 1633 kWh
